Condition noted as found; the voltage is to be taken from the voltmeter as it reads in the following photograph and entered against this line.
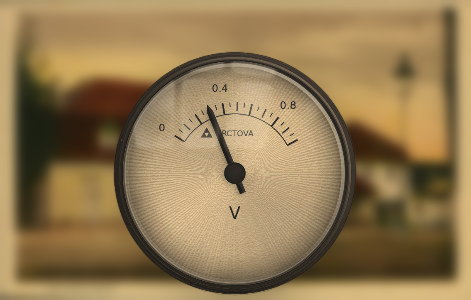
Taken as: 0.3 V
